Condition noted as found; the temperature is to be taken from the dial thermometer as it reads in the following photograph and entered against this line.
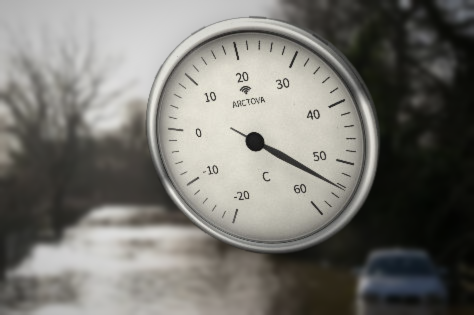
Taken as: 54 °C
